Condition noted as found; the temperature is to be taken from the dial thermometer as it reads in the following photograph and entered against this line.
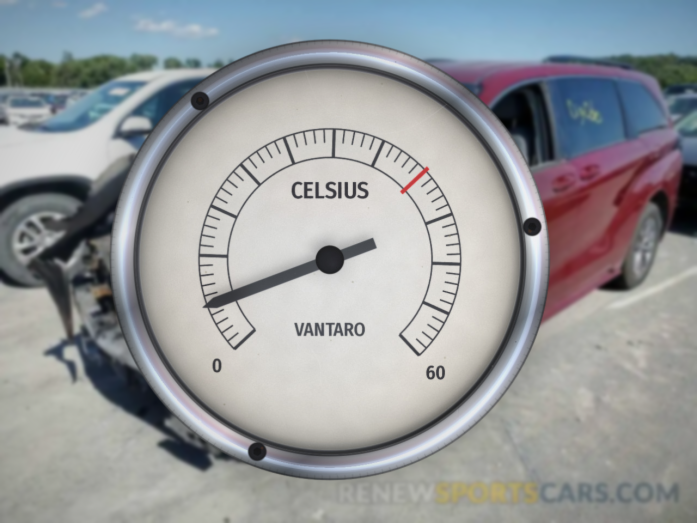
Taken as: 5 °C
